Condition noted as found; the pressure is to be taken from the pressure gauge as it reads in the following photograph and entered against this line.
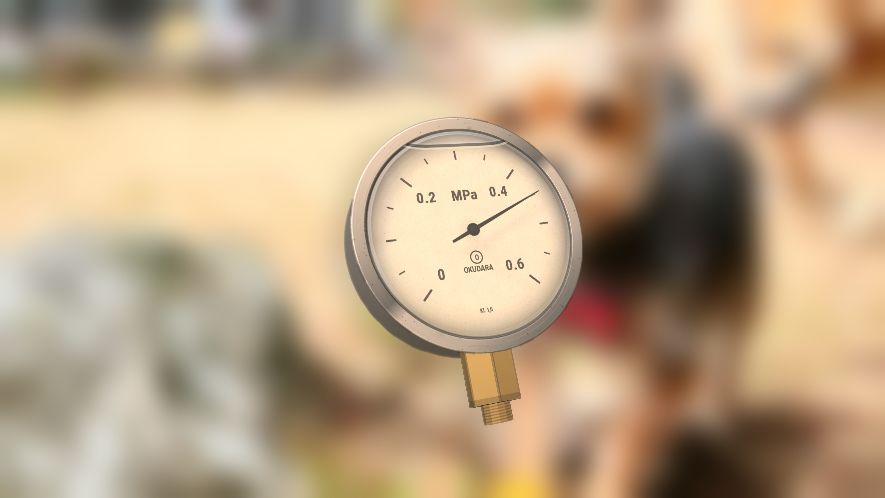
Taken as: 0.45 MPa
